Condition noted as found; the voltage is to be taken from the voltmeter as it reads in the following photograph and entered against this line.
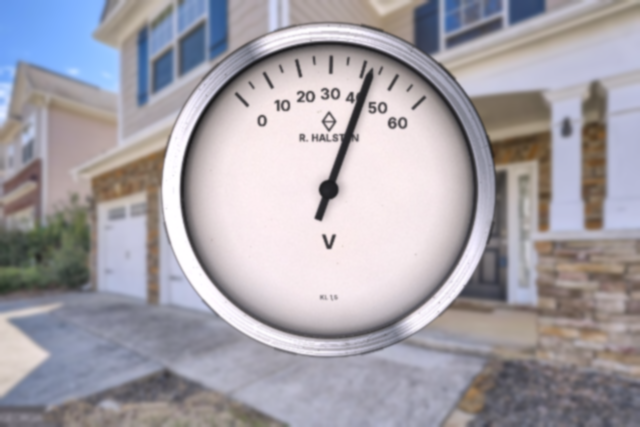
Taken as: 42.5 V
